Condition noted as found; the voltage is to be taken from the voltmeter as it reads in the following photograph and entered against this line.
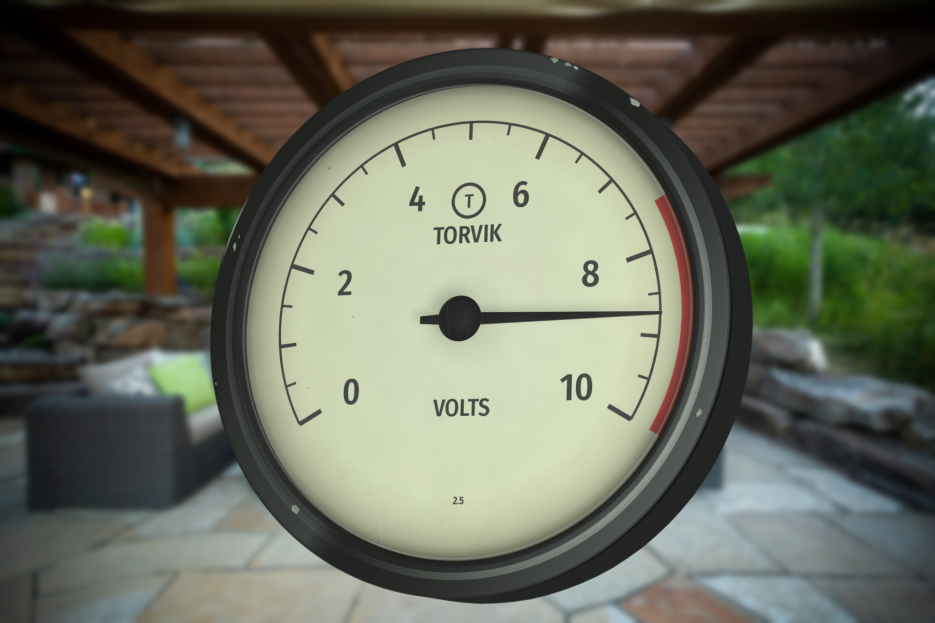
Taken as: 8.75 V
